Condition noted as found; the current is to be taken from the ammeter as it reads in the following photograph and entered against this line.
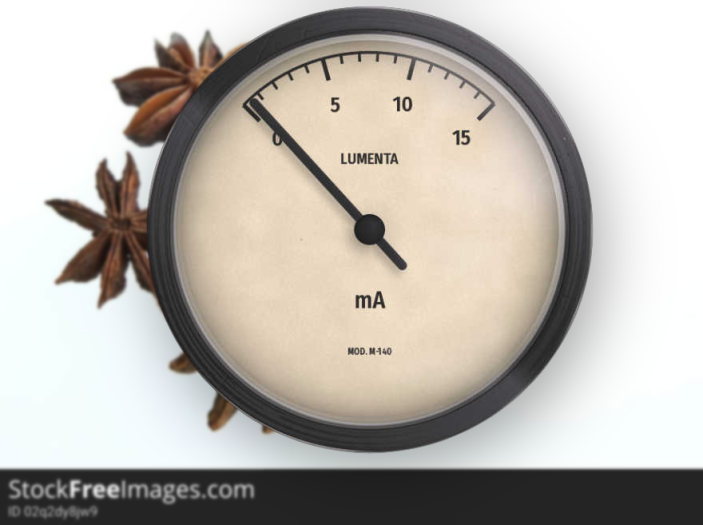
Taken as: 0.5 mA
